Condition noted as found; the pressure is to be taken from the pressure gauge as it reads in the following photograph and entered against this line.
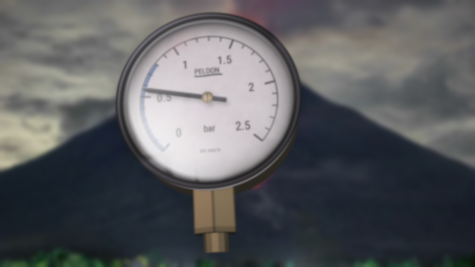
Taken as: 0.55 bar
